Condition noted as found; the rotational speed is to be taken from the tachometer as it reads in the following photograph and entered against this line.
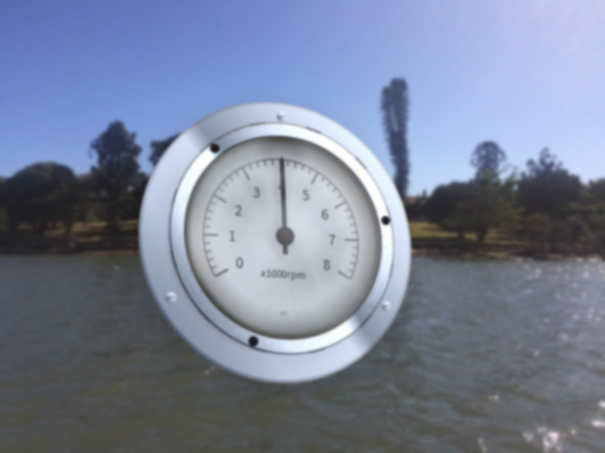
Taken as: 4000 rpm
